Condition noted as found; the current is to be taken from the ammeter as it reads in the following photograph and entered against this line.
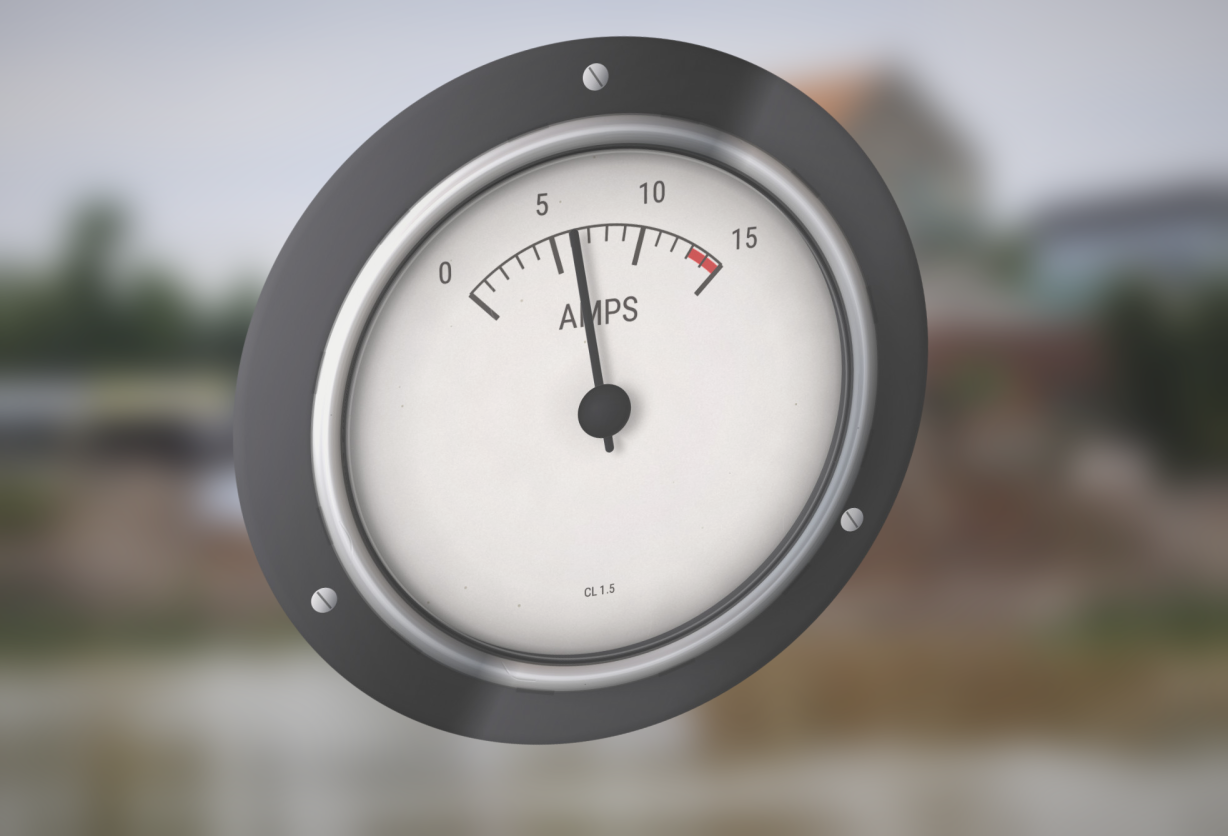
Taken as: 6 A
